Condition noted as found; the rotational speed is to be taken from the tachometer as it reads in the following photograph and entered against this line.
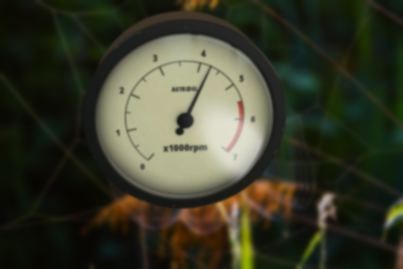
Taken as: 4250 rpm
